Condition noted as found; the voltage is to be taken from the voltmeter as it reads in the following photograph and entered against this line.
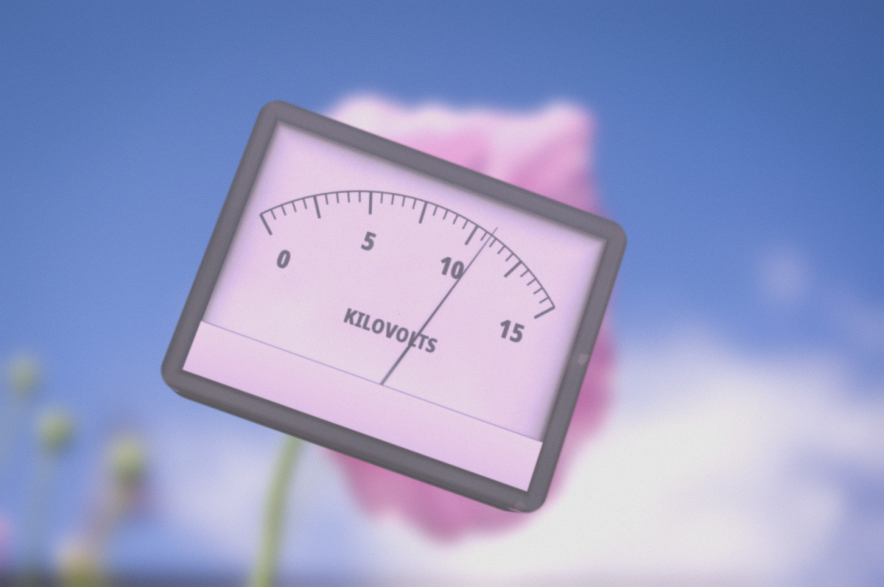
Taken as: 10.75 kV
